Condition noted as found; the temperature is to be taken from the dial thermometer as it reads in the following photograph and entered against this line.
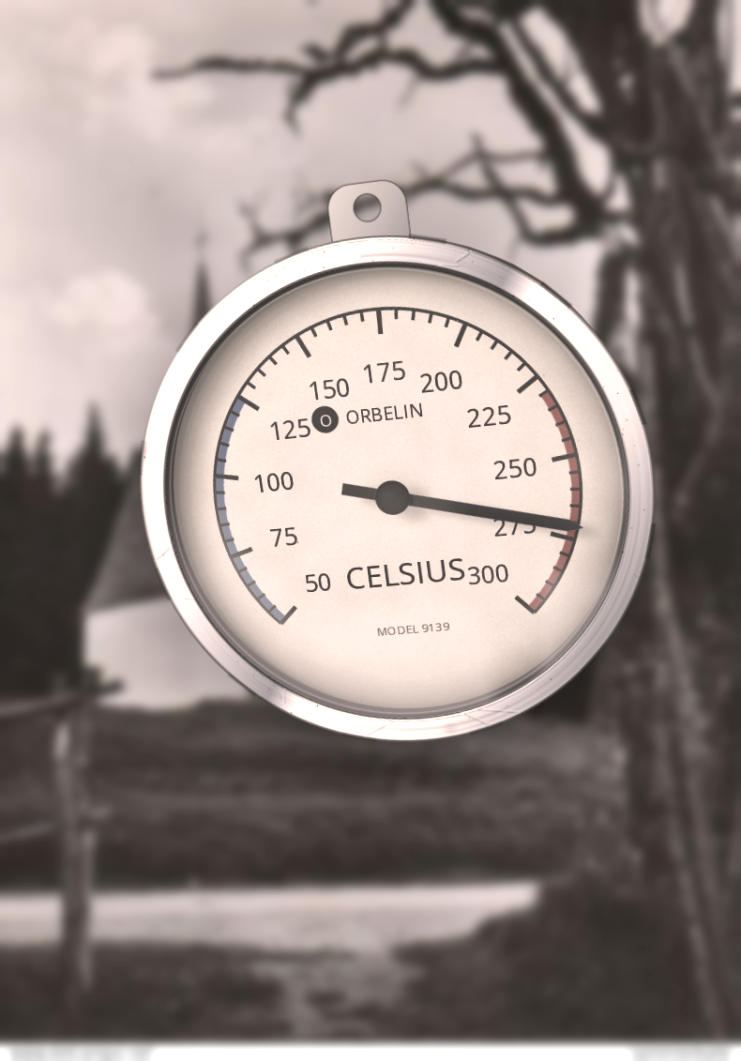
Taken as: 270 °C
